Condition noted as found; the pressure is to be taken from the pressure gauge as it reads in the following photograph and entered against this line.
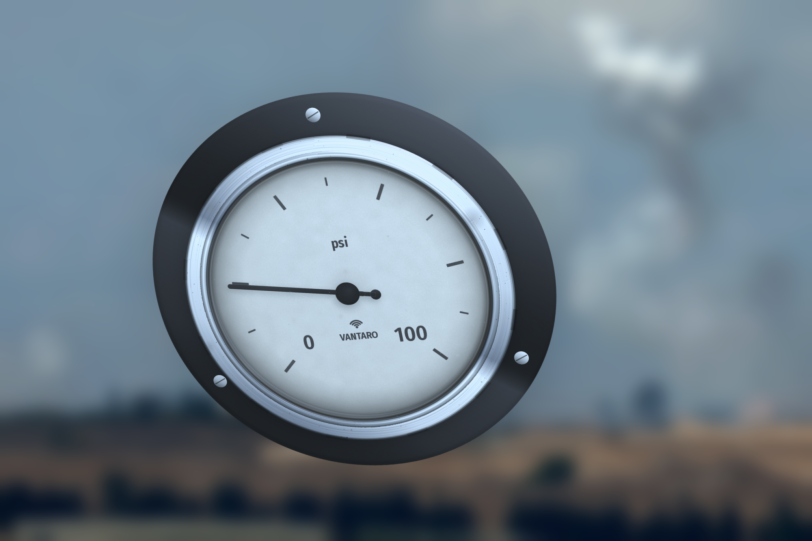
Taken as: 20 psi
